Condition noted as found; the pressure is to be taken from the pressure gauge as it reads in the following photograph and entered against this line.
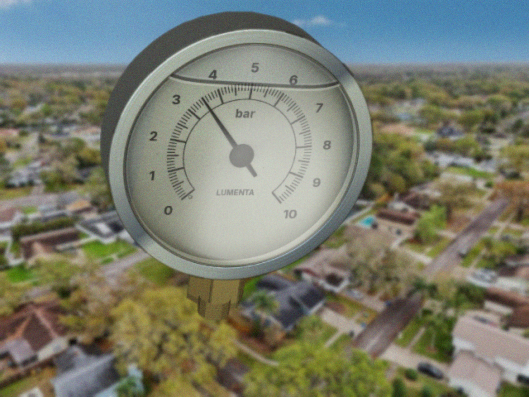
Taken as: 3.5 bar
